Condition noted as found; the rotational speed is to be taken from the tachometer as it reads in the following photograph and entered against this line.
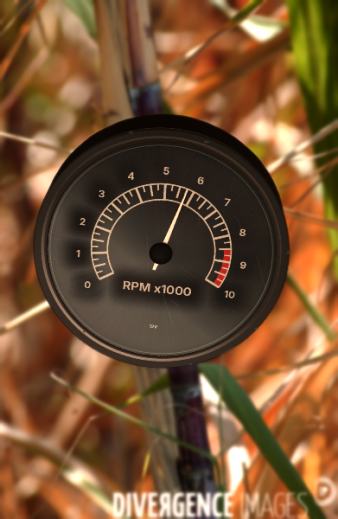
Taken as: 5750 rpm
